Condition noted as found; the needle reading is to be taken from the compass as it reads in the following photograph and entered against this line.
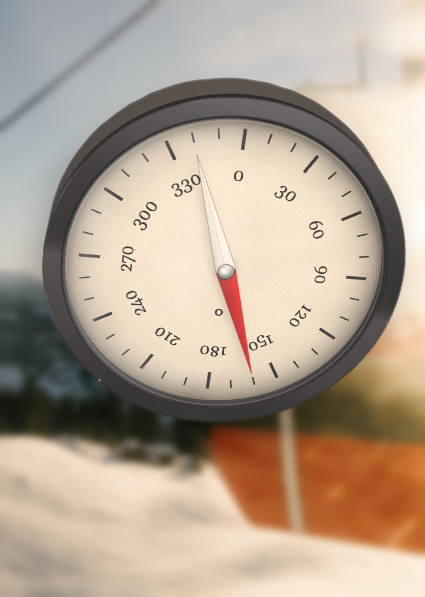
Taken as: 160 °
